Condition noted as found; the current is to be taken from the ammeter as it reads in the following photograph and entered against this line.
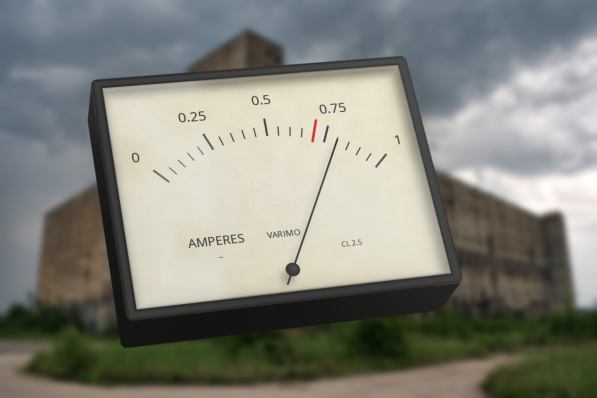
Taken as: 0.8 A
